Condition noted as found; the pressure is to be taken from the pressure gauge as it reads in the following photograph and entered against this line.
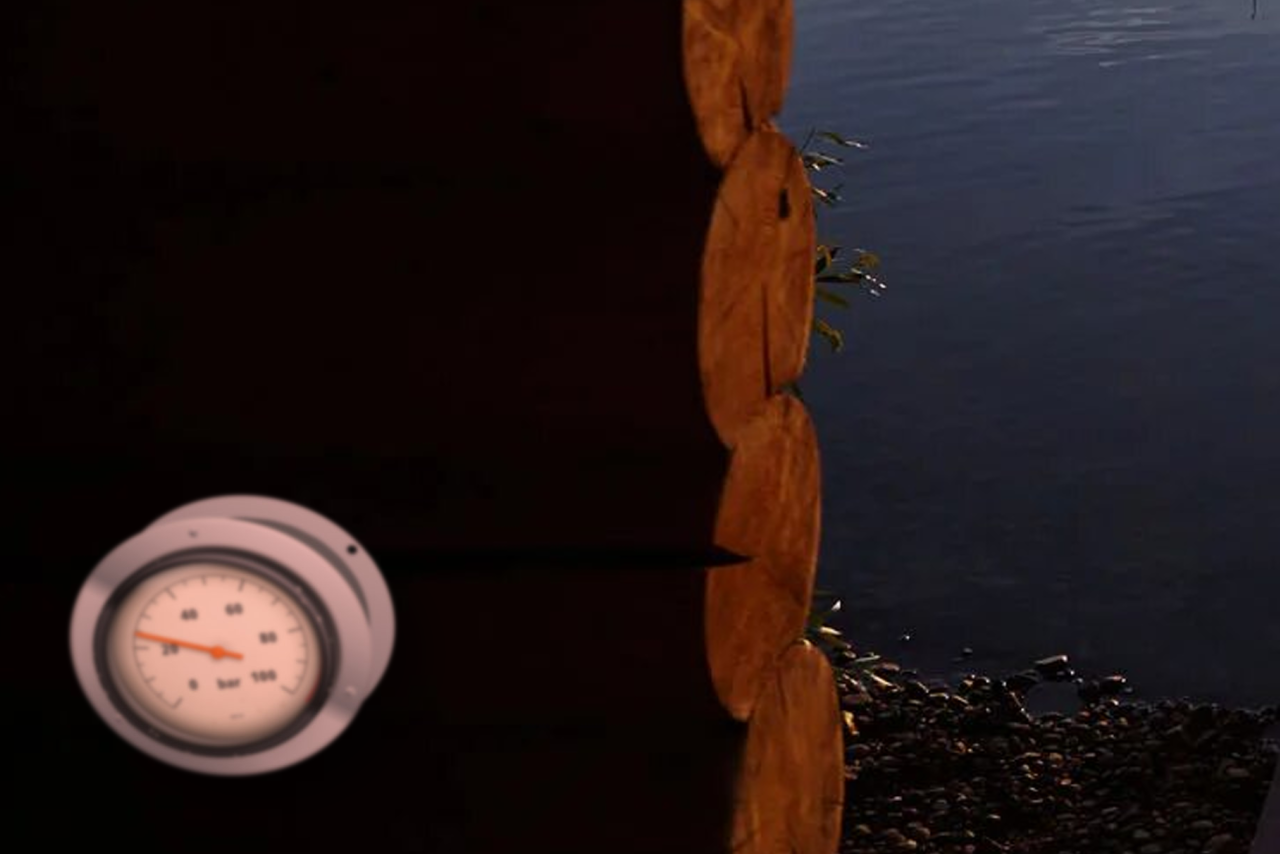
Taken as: 25 bar
